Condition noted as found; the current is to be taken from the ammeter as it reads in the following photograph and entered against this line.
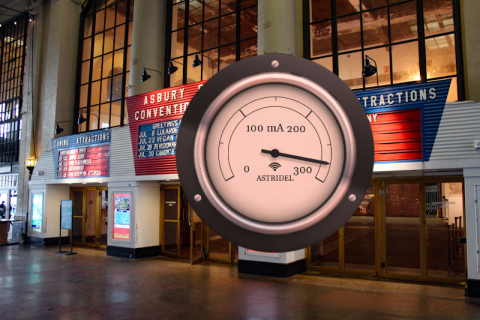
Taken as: 275 mA
